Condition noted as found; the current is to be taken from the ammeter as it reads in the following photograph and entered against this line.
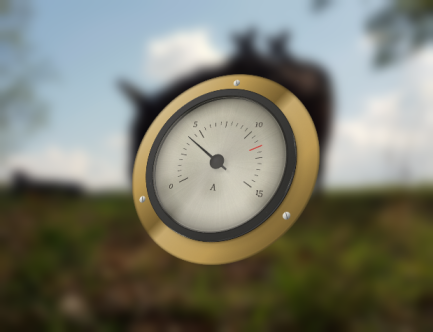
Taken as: 4 A
